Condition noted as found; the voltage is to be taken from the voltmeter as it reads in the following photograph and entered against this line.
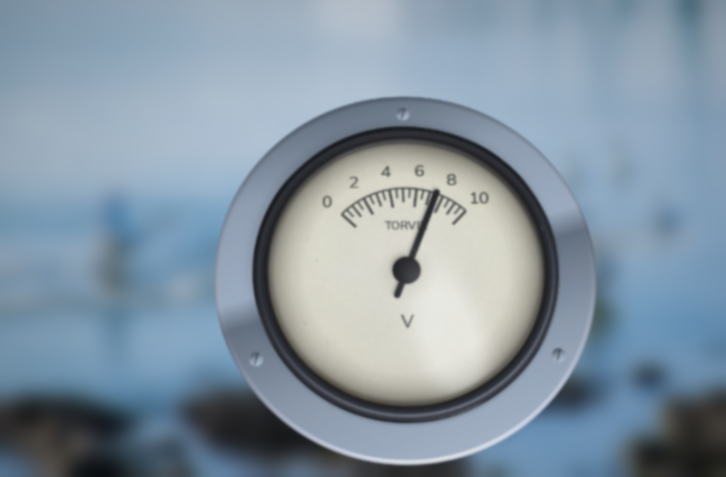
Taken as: 7.5 V
